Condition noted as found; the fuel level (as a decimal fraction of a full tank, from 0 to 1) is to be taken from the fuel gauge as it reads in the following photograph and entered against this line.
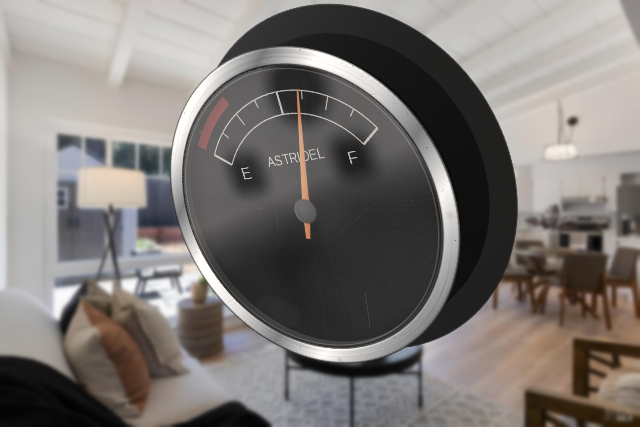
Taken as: 0.625
